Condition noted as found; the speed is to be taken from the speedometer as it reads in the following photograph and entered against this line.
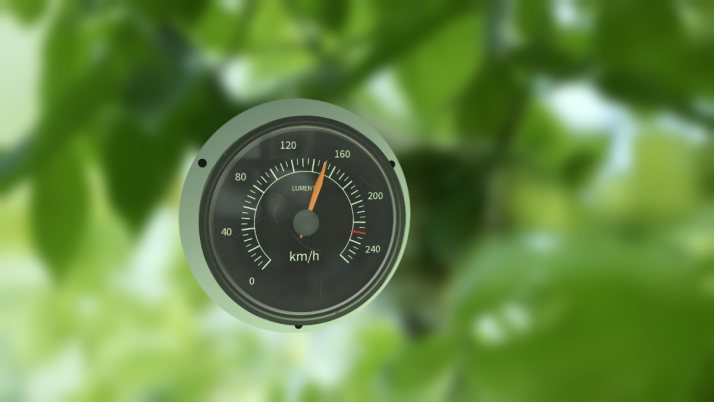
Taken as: 150 km/h
